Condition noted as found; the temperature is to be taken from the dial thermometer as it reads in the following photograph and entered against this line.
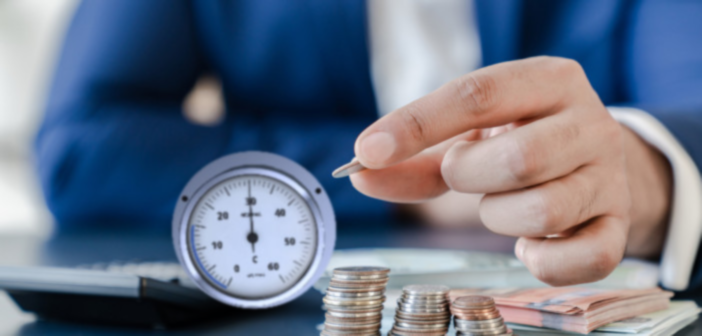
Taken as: 30 °C
